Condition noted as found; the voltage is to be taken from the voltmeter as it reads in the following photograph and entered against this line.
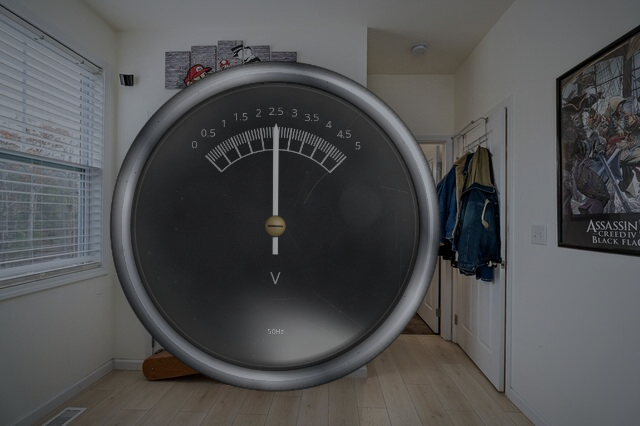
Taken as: 2.5 V
